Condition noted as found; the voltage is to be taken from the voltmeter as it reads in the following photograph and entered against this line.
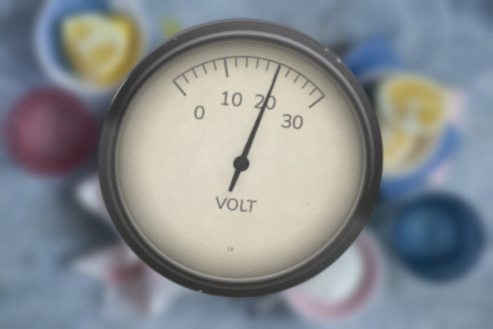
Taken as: 20 V
